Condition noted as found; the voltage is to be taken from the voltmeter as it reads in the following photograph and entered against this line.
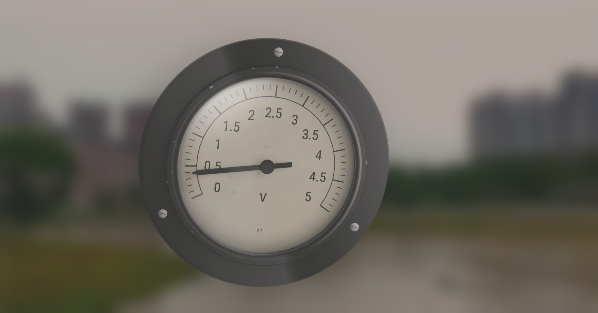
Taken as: 0.4 V
